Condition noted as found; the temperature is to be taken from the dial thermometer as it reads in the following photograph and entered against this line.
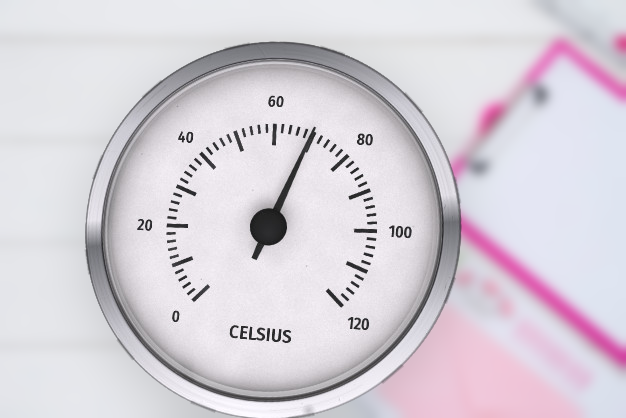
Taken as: 70 °C
